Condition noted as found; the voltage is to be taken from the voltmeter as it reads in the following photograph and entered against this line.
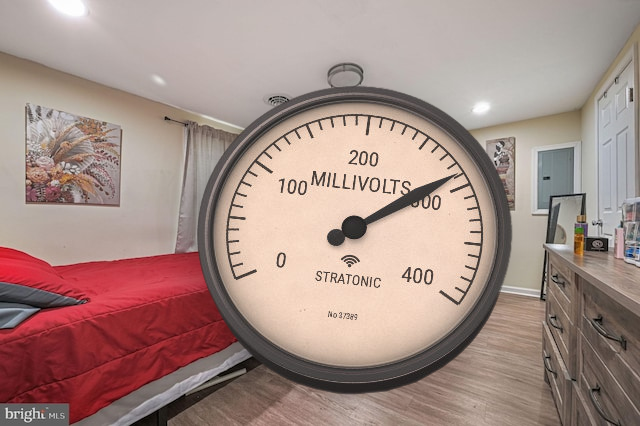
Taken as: 290 mV
